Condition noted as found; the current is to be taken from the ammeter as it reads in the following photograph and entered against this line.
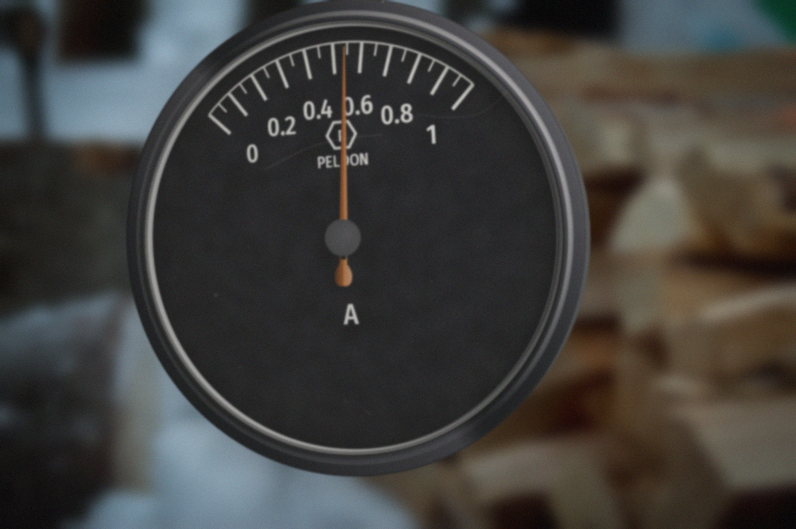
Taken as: 0.55 A
